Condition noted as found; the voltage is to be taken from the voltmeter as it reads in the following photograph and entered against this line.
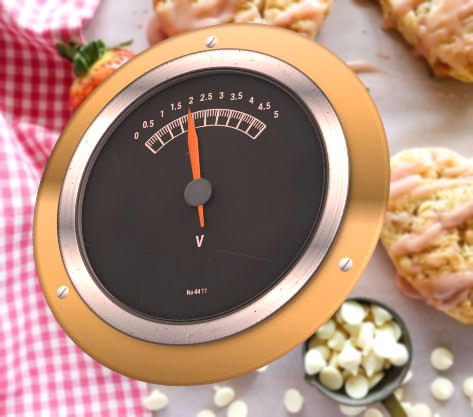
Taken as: 2 V
